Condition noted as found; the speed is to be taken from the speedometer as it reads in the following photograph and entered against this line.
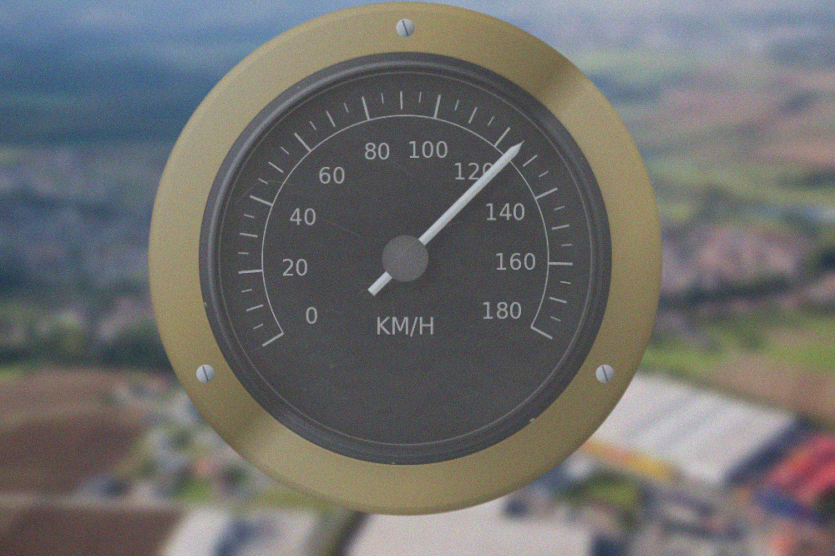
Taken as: 125 km/h
